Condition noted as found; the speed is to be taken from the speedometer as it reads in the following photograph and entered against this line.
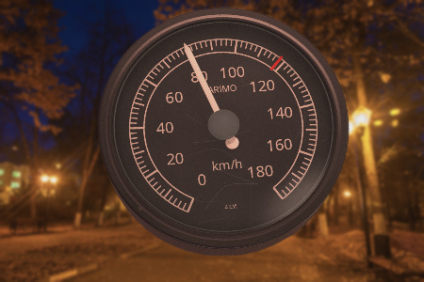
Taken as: 80 km/h
